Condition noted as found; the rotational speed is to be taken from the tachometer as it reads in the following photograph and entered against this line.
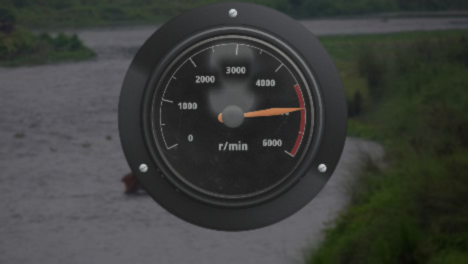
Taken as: 5000 rpm
